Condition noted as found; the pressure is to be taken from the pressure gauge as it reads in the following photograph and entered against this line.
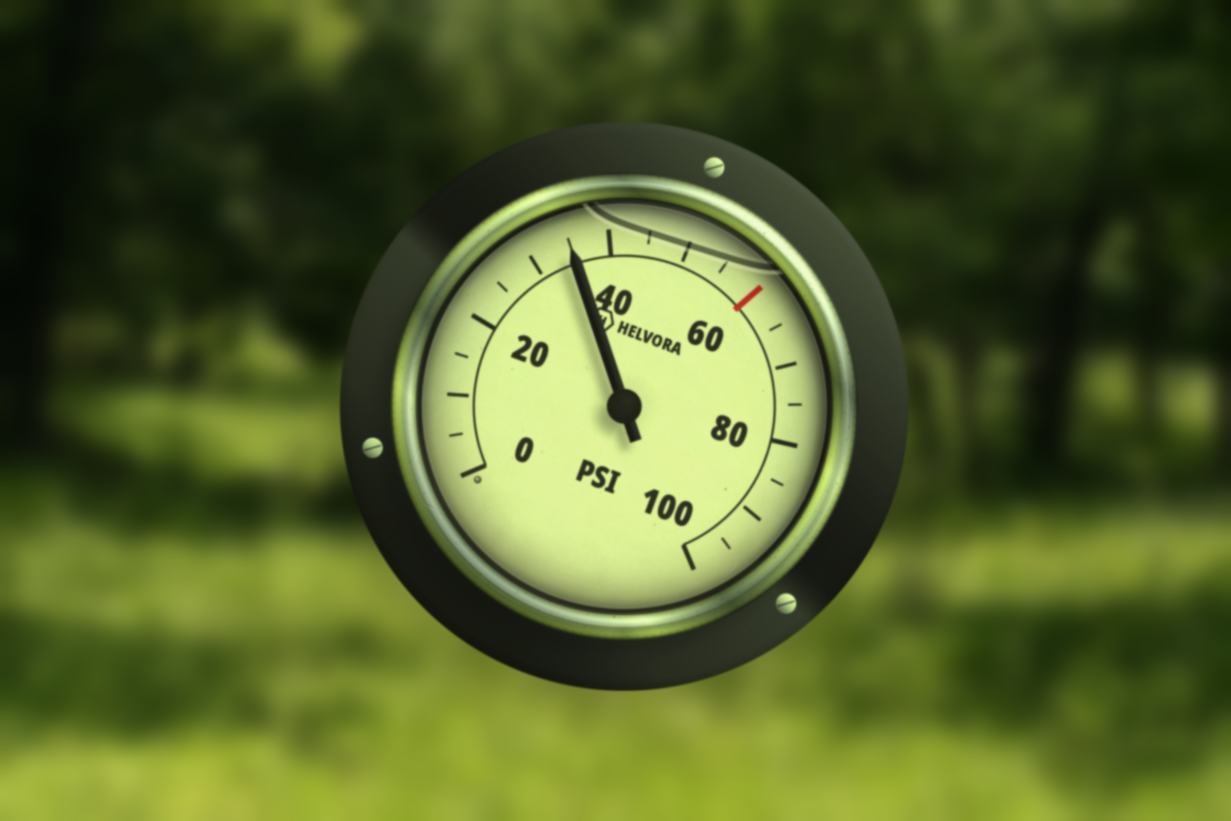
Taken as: 35 psi
